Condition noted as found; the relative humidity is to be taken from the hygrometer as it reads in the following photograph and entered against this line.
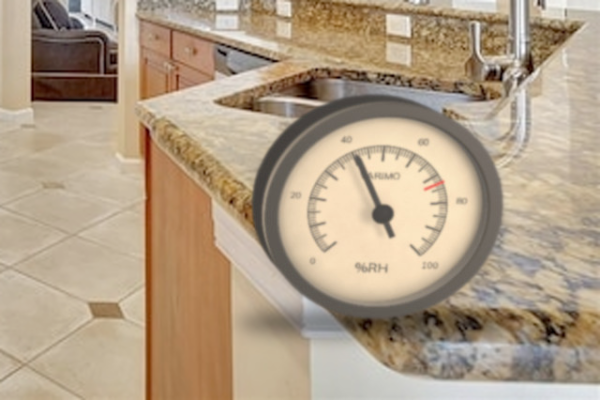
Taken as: 40 %
